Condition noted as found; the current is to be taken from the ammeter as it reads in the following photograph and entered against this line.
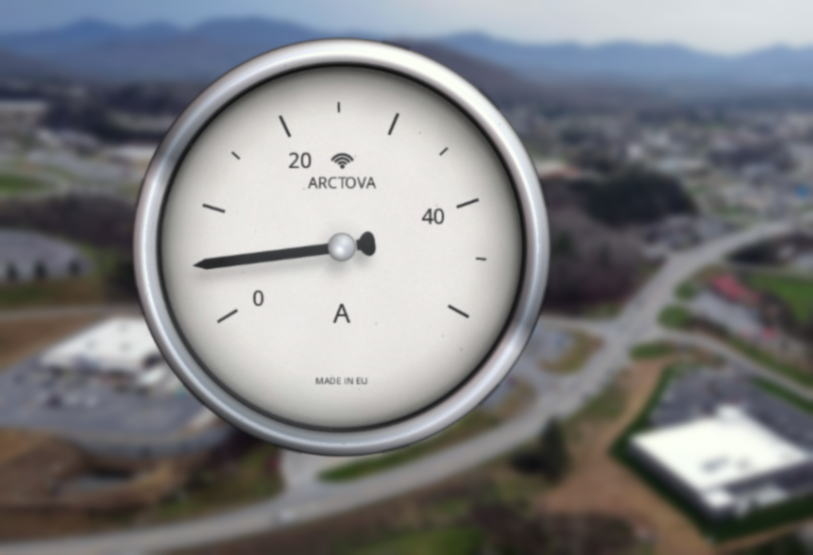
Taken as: 5 A
